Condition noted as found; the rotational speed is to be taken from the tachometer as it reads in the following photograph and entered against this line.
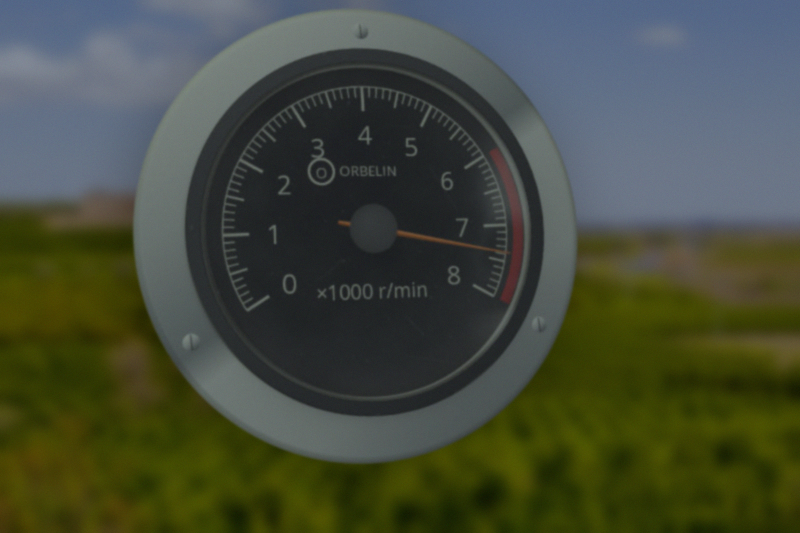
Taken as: 7400 rpm
